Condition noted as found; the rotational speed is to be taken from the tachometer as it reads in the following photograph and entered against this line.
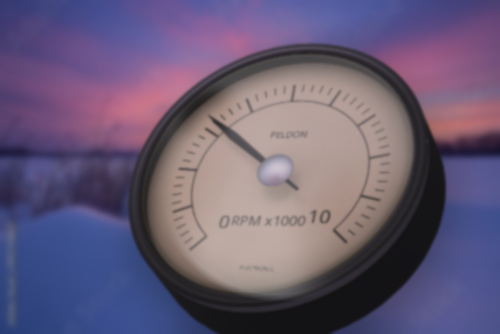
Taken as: 3200 rpm
